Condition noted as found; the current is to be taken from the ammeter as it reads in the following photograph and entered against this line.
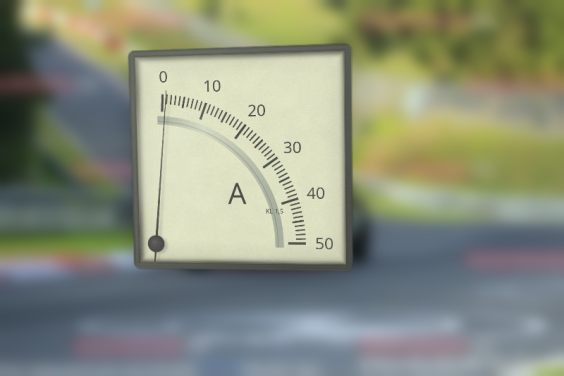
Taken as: 1 A
